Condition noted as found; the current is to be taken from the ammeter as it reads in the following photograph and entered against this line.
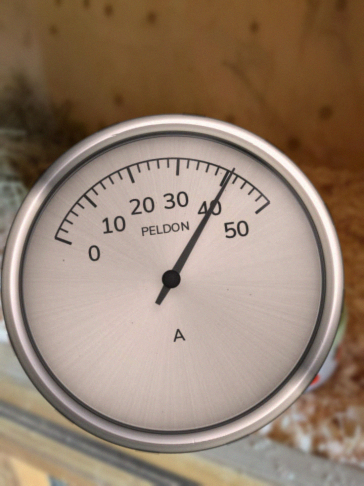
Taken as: 41 A
